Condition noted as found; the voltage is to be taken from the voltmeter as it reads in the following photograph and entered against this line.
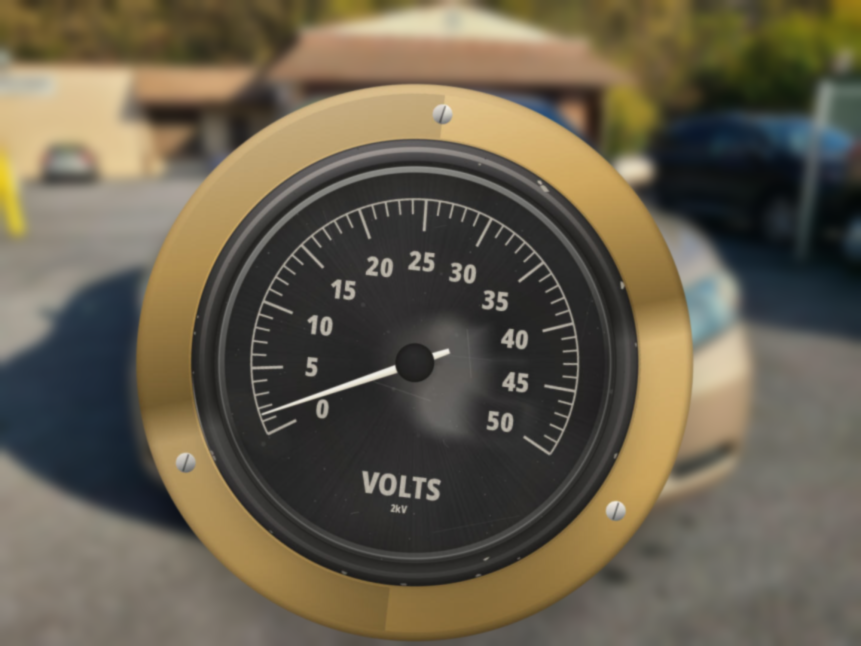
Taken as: 1.5 V
